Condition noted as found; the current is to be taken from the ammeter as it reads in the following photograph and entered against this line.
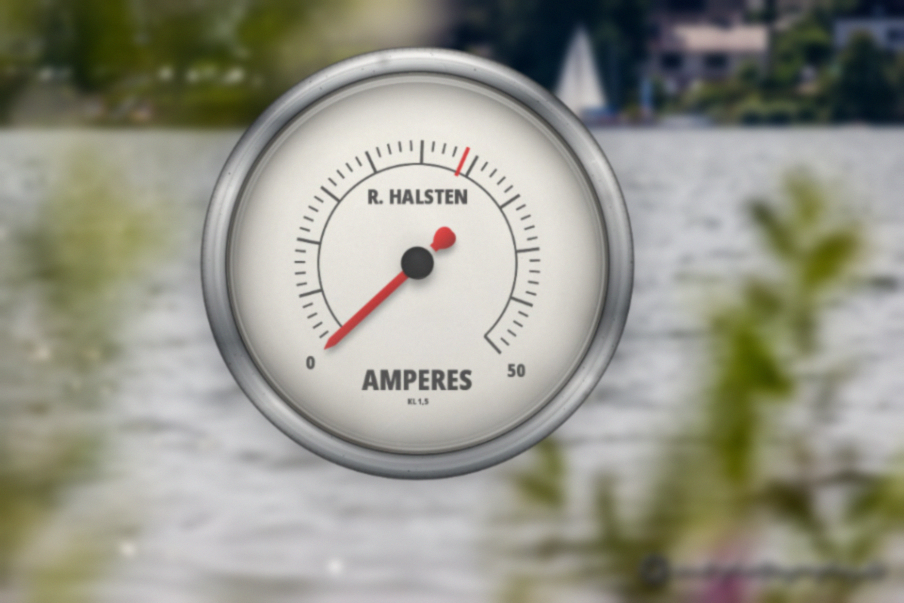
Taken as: 0 A
